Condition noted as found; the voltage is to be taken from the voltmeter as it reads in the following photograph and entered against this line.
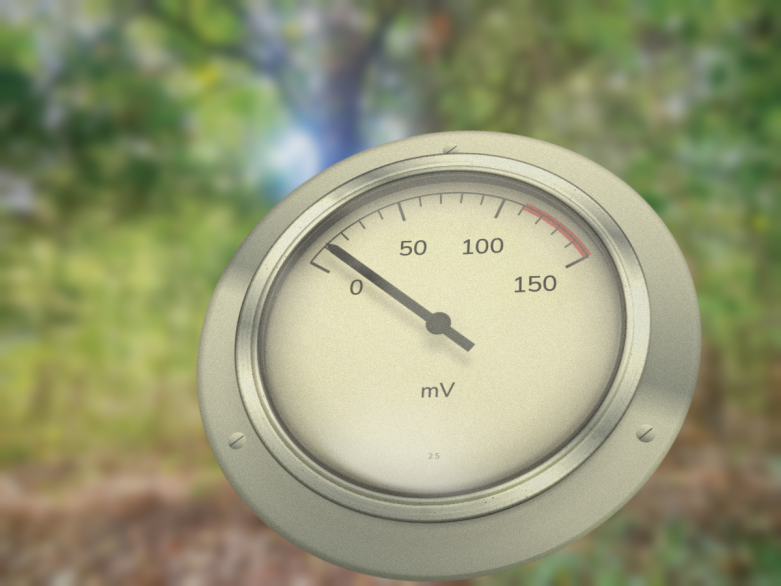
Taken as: 10 mV
